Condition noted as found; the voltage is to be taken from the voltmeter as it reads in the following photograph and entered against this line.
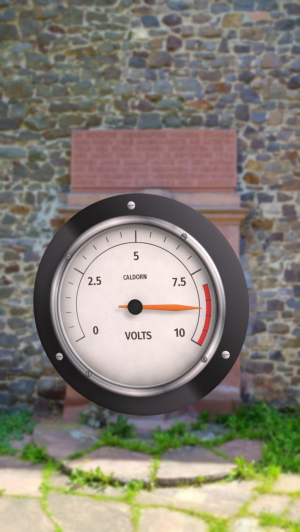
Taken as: 8.75 V
